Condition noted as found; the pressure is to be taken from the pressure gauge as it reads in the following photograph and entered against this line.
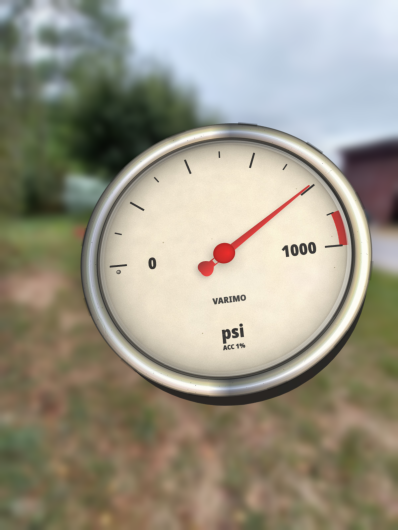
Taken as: 800 psi
